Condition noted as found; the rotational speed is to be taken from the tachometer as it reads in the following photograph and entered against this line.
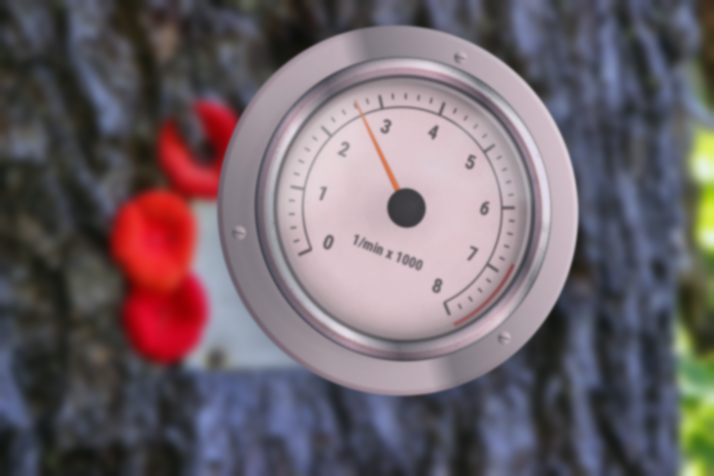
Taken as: 2600 rpm
